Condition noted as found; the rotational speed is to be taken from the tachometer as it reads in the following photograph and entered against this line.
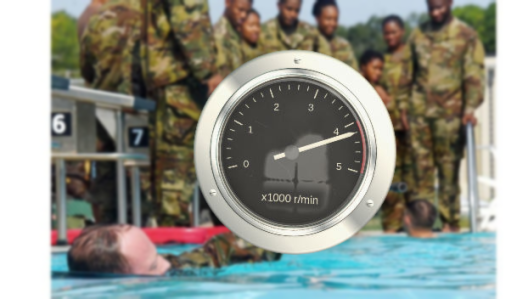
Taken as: 4200 rpm
